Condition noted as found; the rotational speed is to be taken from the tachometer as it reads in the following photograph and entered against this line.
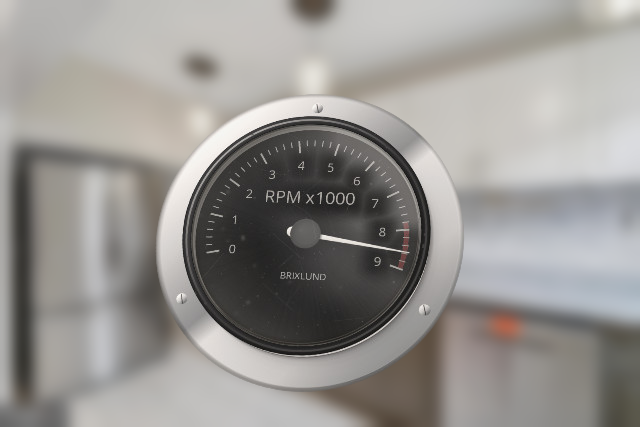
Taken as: 8600 rpm
